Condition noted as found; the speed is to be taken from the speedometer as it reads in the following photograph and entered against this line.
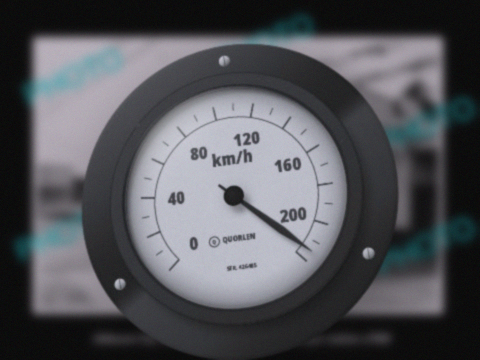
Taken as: 215 km/h
